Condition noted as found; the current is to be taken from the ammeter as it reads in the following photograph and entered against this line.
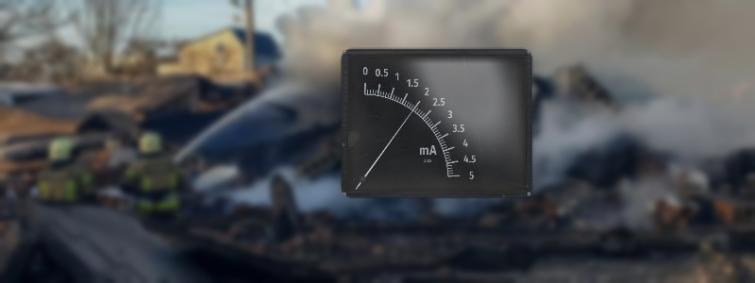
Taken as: 2 mA
